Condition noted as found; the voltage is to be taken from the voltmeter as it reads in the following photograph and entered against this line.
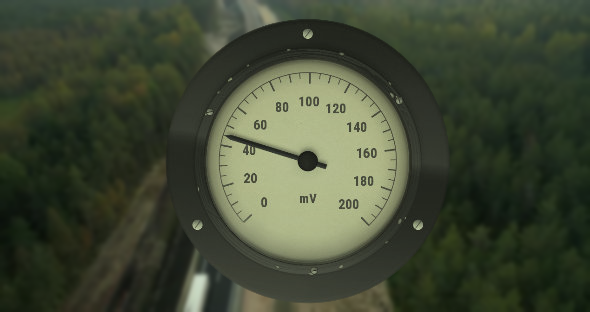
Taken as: 45 mV
